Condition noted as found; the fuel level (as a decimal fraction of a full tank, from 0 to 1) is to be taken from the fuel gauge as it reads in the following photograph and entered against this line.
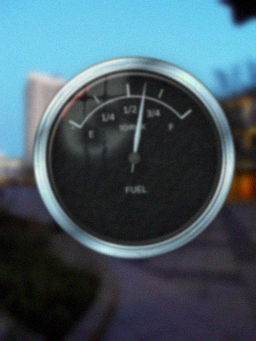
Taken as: 0.625
